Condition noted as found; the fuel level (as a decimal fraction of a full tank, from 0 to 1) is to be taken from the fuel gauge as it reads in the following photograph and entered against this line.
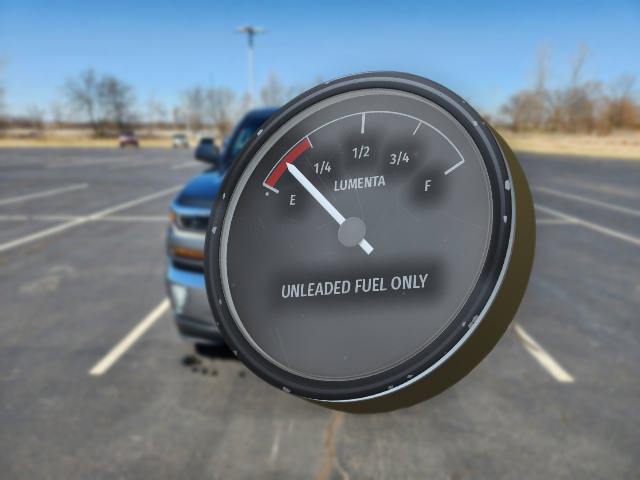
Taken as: 0.125
